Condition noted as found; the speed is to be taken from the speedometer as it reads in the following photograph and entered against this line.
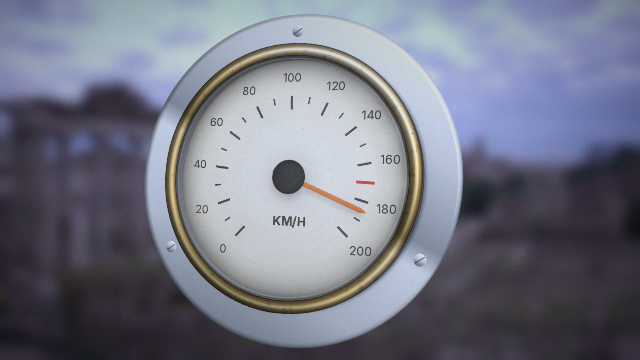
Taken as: 185 km/h
